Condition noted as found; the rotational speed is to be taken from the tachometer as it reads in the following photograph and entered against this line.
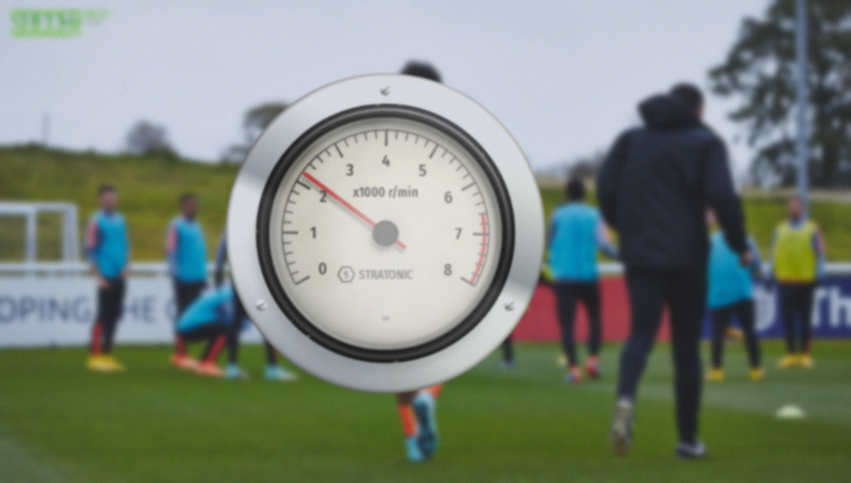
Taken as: 2200 rpm
